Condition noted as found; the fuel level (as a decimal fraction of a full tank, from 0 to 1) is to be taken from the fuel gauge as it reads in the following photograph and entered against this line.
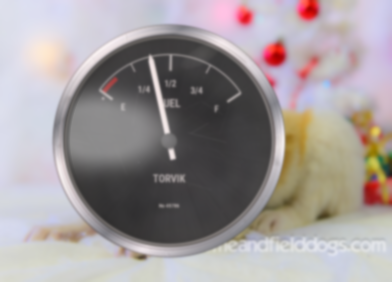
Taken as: 0.375
